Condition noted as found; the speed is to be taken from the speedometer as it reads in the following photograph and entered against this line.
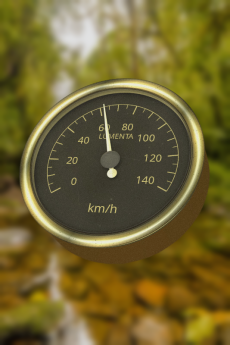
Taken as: 62.5 km/h
